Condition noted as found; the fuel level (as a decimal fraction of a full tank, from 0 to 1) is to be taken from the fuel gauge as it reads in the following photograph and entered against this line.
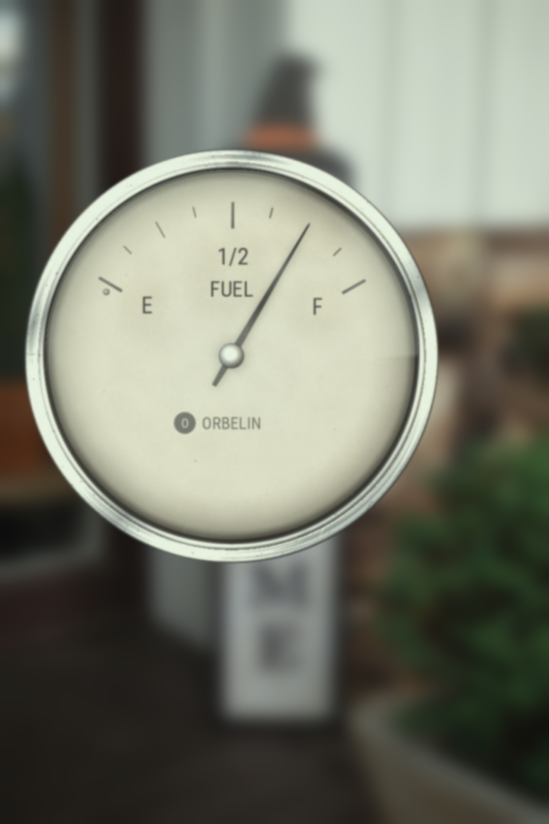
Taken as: 0.75
